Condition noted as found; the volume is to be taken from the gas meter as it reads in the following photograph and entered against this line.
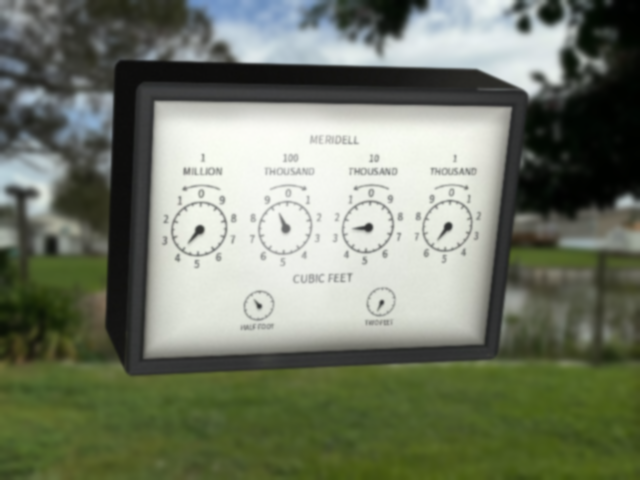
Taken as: 392600 ft³
